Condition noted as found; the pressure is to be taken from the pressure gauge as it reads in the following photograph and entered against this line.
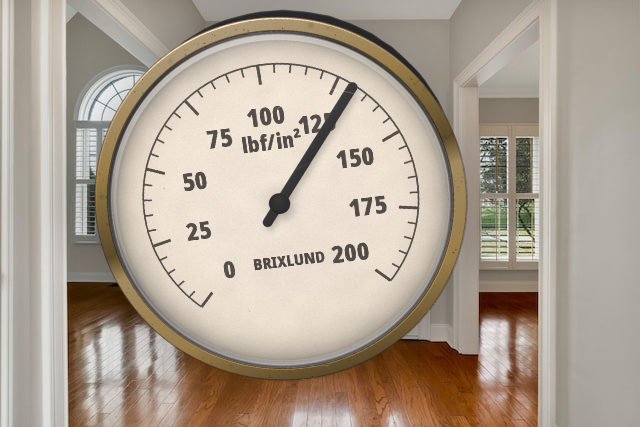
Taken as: 130 psi
